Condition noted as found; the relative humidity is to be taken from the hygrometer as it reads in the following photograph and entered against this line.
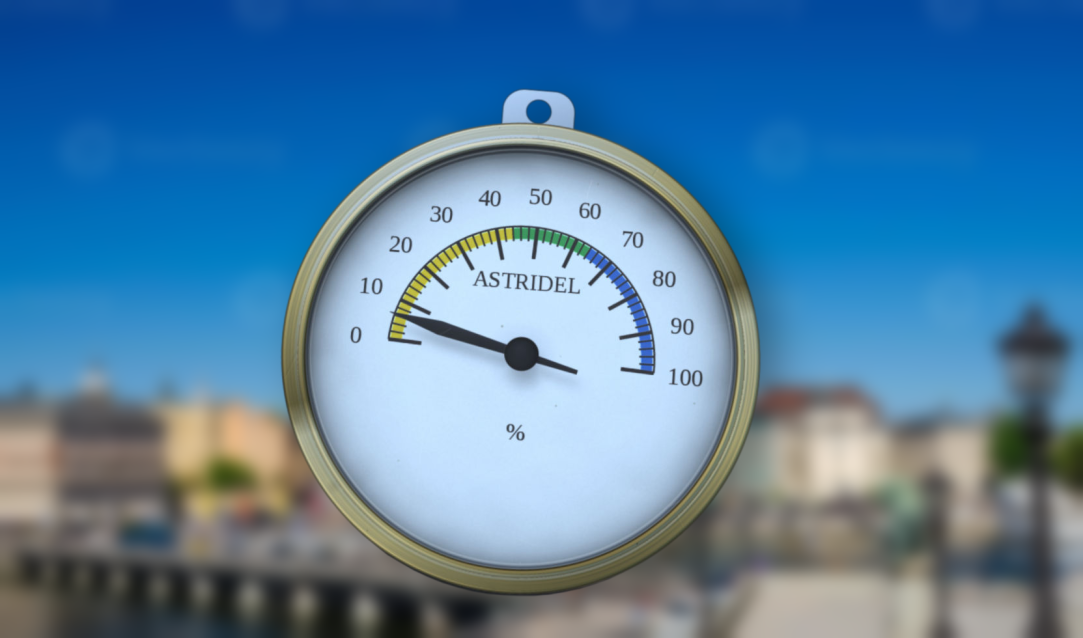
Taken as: 6 %
